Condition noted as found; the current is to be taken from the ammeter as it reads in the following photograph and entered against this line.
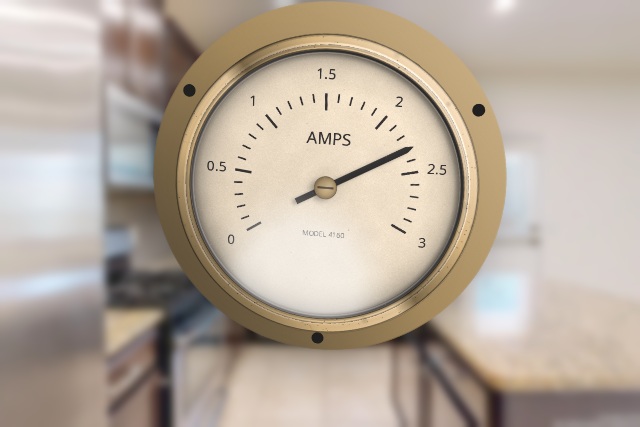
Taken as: 2.3 A
